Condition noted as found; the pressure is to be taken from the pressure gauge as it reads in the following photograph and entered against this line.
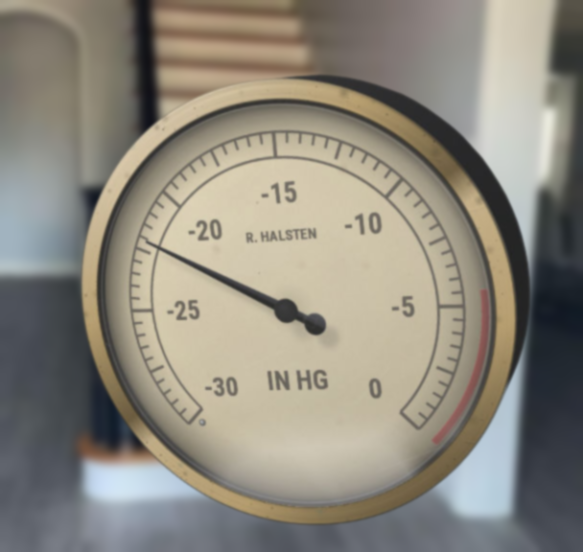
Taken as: -22 inHg
